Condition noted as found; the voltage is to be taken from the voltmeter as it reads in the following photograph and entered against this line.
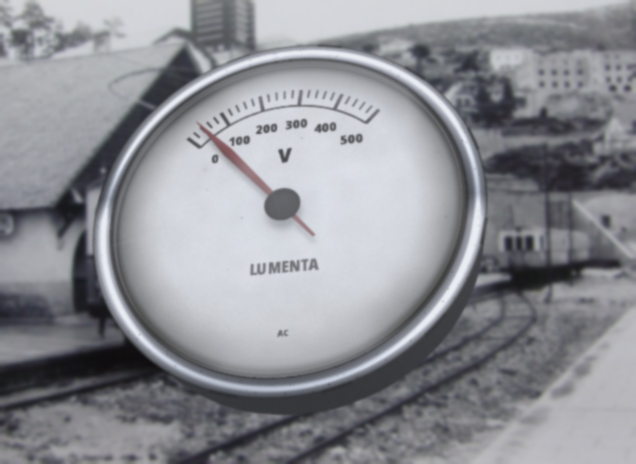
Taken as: 40 V
